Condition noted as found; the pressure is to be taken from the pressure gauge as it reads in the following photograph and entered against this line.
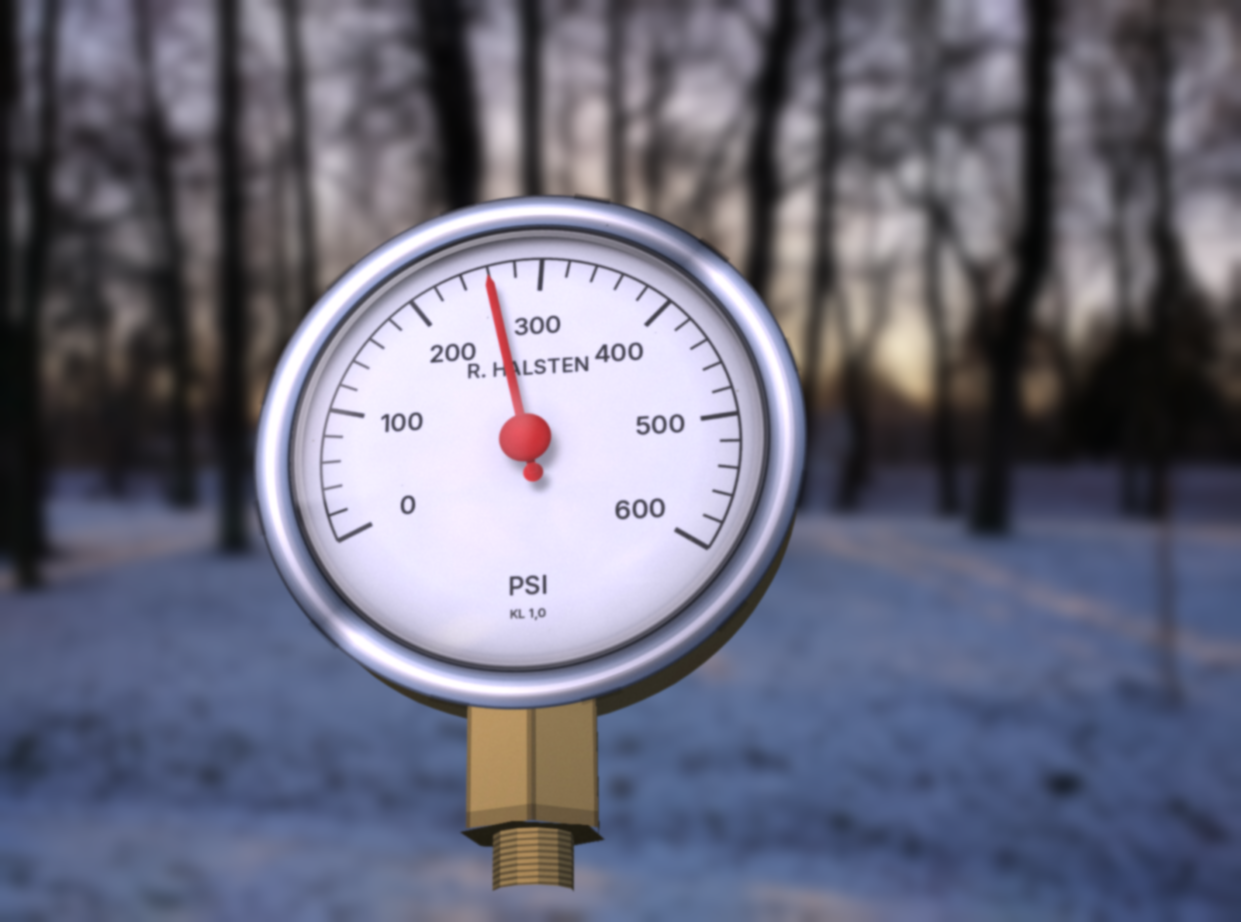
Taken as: 260 psi
